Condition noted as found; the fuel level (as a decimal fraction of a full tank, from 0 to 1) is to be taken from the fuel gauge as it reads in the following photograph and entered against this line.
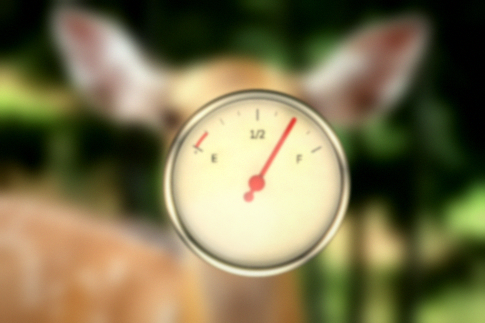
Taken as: 0.75
